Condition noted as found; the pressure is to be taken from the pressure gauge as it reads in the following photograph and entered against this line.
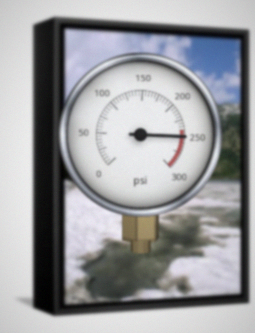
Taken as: 250 psi
